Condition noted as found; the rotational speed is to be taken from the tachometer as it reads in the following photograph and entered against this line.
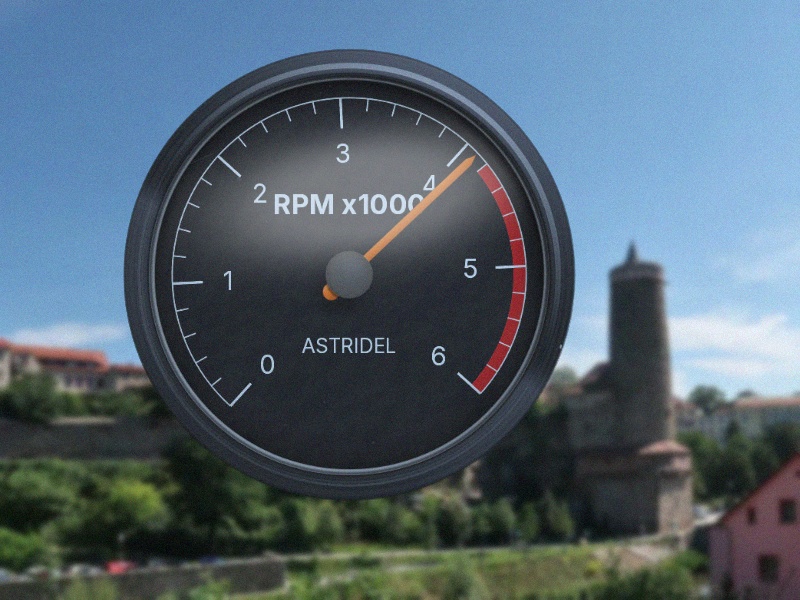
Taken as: 4100 rpm
